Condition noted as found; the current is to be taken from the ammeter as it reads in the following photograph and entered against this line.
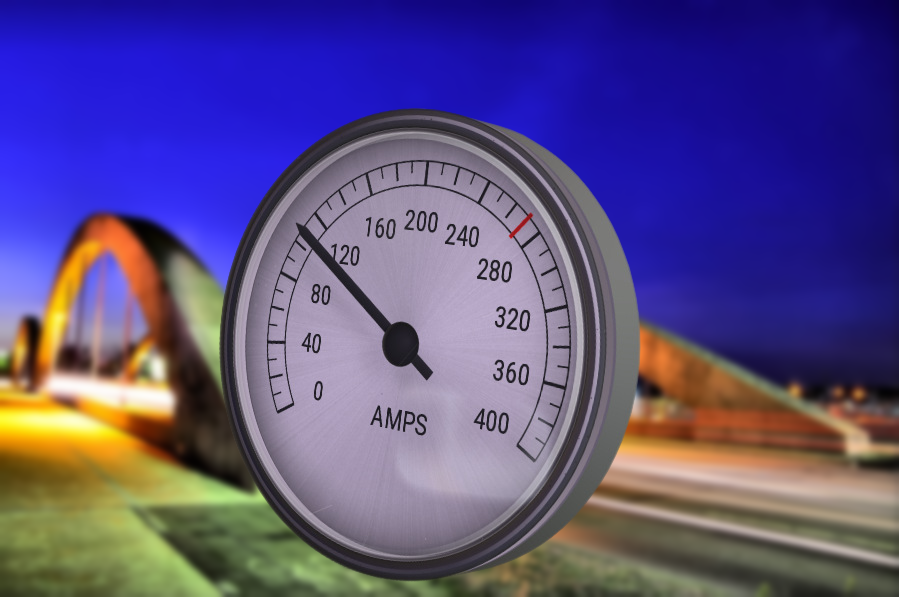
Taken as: 110 A
